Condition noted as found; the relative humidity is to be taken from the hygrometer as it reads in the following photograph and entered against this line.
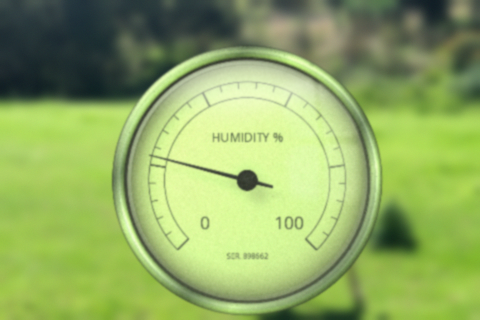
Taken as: 22 %
